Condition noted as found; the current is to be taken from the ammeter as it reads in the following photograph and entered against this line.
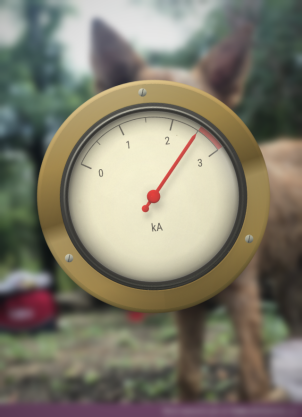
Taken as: 2.5 kA
